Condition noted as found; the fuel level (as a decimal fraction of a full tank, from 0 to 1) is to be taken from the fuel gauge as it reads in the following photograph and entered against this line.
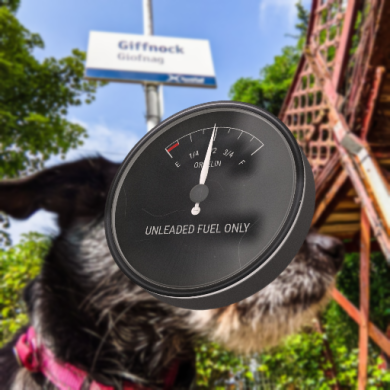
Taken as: 0.5
